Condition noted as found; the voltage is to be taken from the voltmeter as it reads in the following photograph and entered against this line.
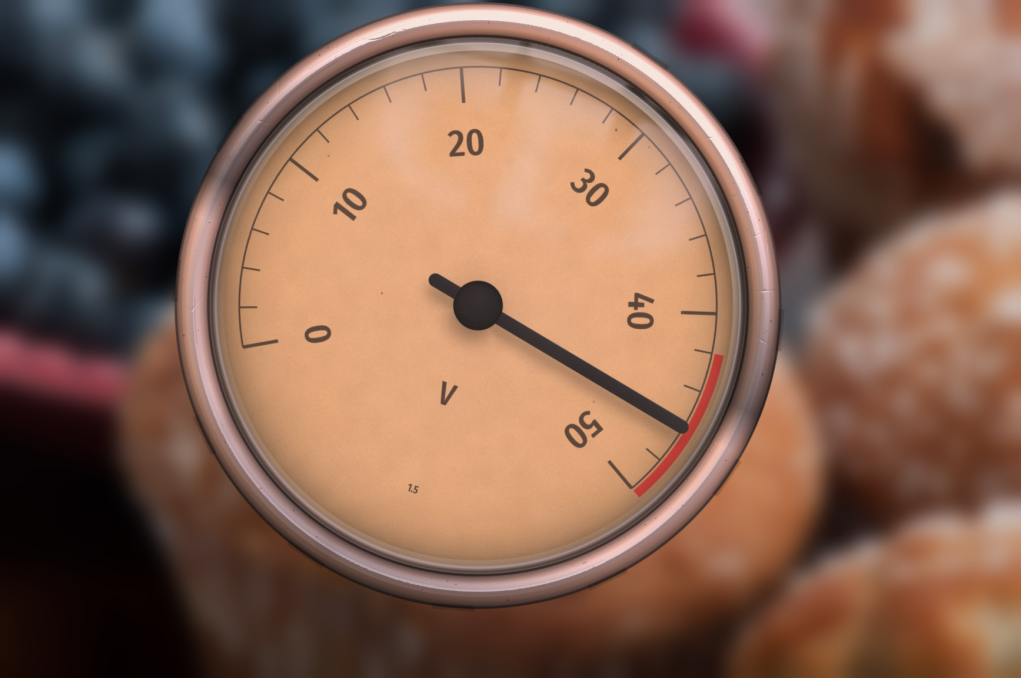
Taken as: 46 V
